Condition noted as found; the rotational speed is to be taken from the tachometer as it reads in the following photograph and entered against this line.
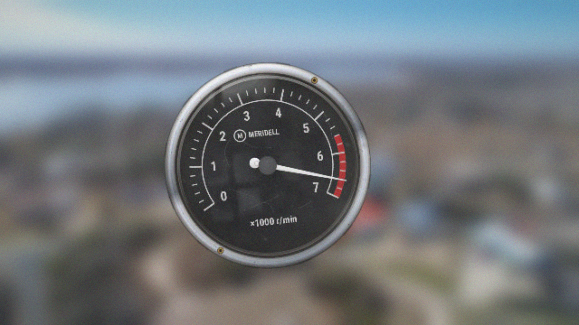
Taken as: 6600 rpm
